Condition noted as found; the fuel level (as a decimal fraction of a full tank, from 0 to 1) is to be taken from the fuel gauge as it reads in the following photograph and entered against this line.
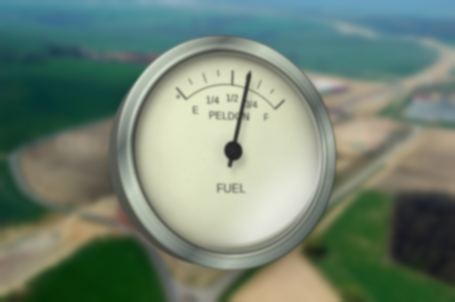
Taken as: 0.625
